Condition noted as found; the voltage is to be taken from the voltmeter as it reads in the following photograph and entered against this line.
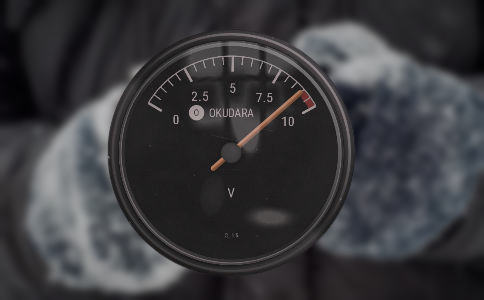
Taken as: 9 V
